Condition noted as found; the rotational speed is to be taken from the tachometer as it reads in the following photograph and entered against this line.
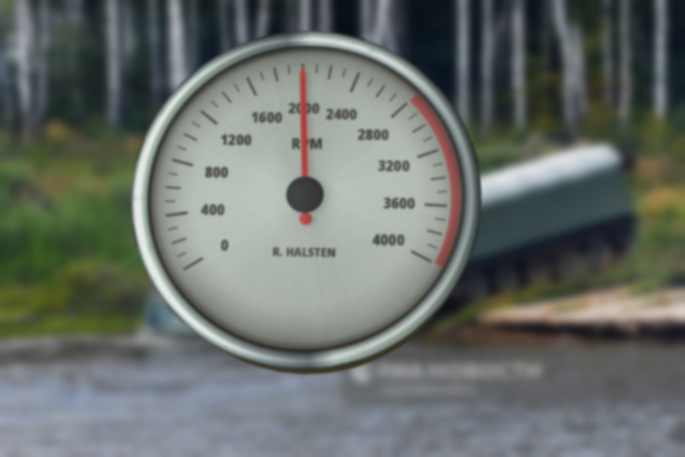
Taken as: 2000 rpm
